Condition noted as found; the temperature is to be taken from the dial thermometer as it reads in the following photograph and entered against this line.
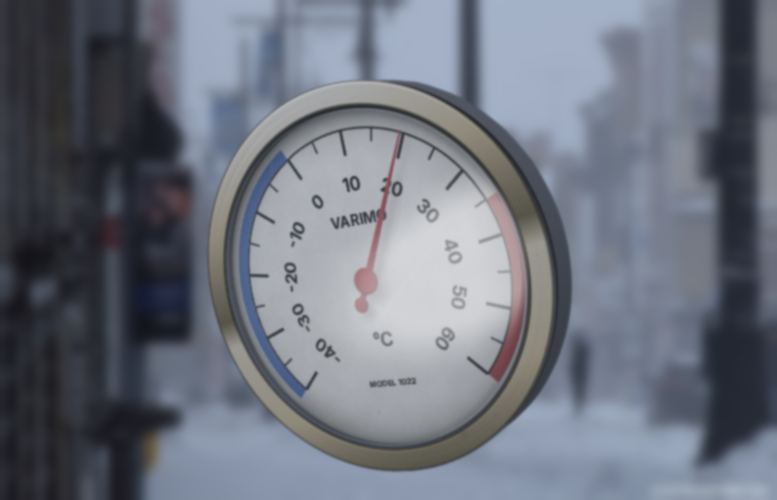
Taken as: 20 °C
